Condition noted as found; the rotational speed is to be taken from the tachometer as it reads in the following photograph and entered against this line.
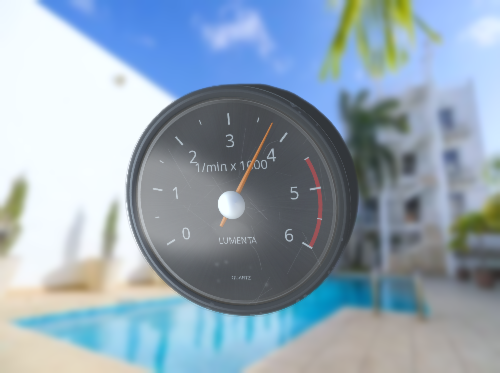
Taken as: 3750 rpm
